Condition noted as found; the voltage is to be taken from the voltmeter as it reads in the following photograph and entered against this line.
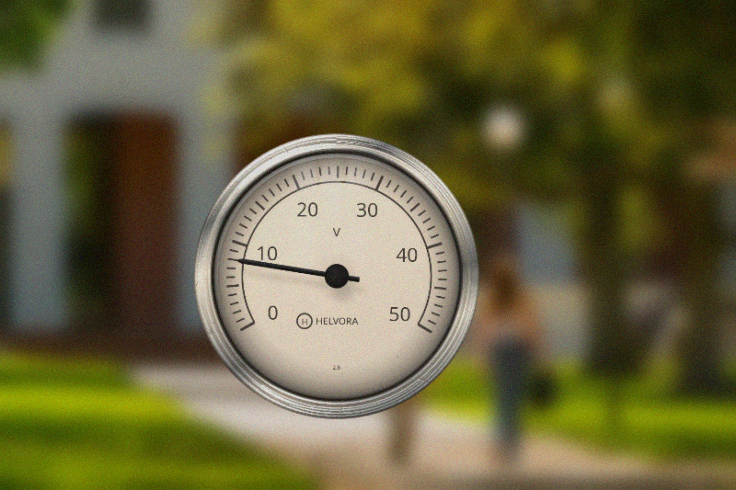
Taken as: 8 V
